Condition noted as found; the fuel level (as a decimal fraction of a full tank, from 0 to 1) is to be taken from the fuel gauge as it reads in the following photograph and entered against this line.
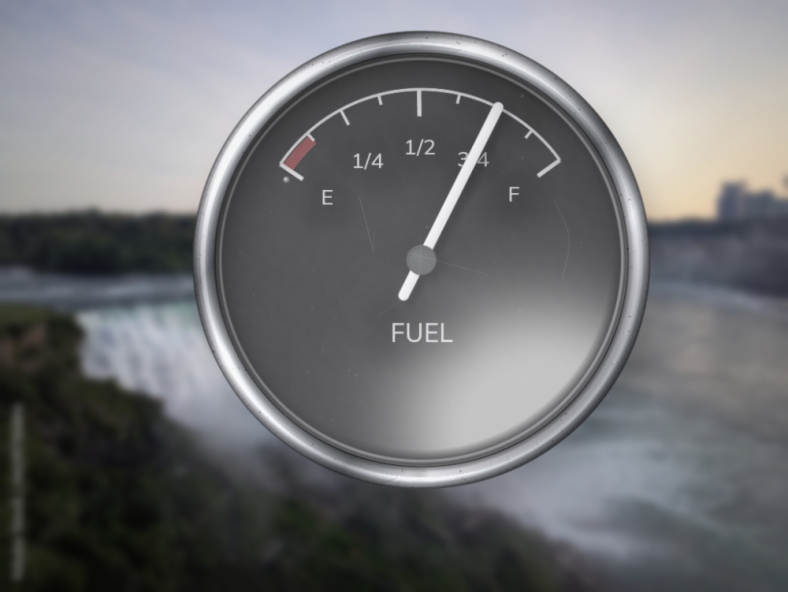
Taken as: 0.75
